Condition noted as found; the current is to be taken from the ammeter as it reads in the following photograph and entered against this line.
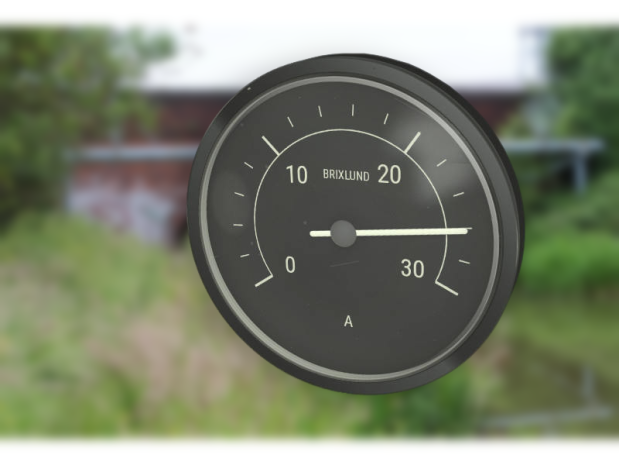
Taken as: 26 A
